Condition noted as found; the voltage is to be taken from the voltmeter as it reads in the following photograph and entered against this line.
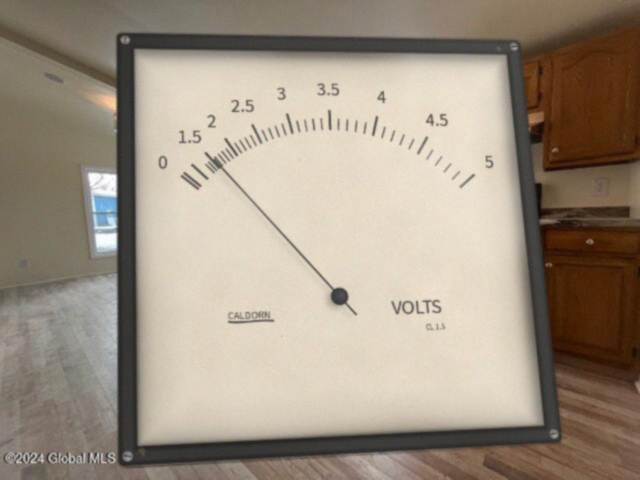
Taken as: 1.5 V
